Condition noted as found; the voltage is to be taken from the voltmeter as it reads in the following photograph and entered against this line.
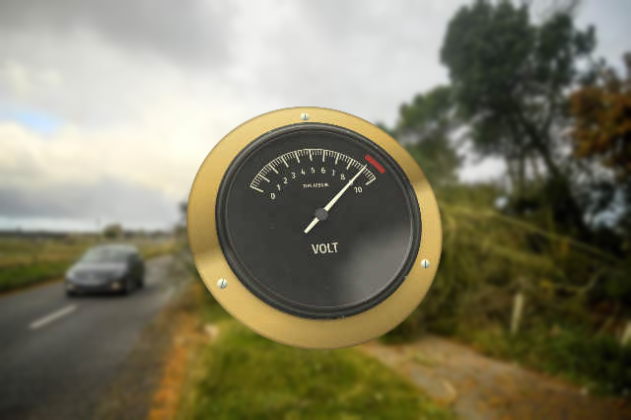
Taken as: 9 V
